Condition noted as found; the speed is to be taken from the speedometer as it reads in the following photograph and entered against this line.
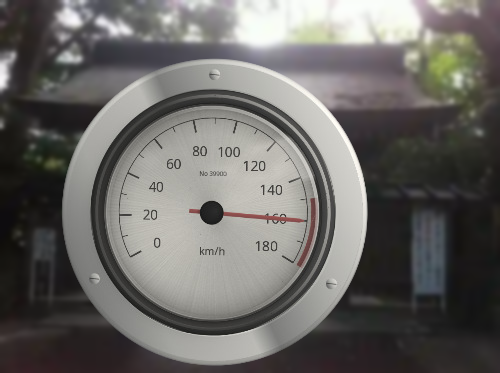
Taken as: 160 km/h
